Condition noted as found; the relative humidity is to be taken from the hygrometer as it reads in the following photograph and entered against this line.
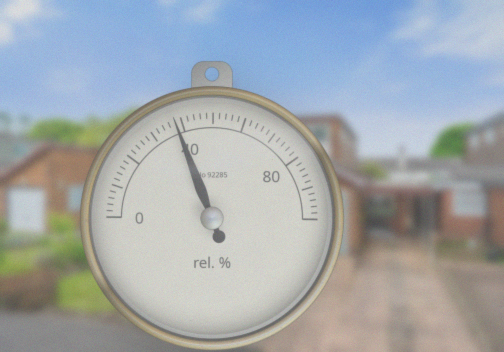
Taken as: 38 %
